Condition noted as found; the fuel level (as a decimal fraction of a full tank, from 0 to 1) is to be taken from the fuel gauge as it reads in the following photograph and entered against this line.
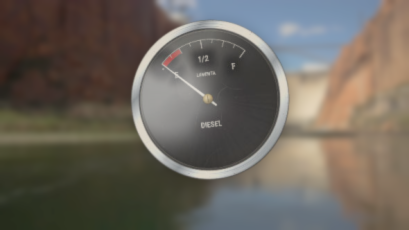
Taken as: 0
